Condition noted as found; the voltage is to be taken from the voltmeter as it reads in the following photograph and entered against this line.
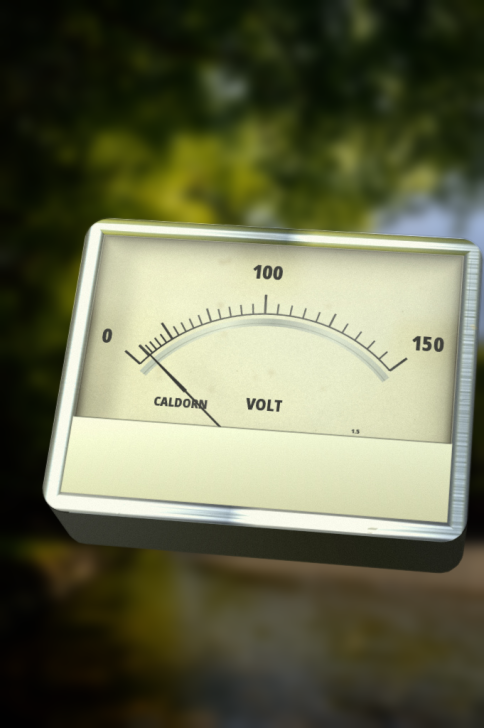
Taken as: 25 V
